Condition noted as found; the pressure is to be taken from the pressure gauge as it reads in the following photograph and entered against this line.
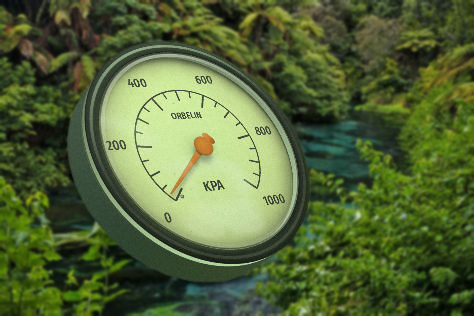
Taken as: 25 kPa
